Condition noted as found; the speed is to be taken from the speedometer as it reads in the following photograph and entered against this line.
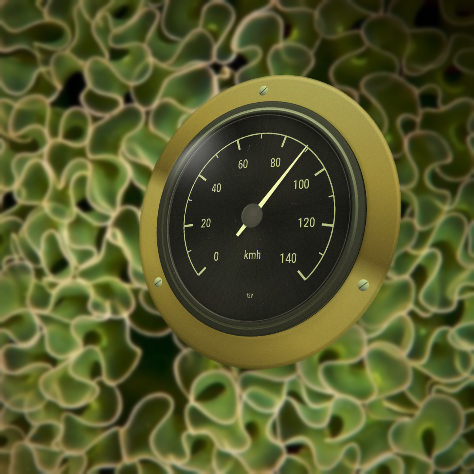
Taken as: 90 km/h
